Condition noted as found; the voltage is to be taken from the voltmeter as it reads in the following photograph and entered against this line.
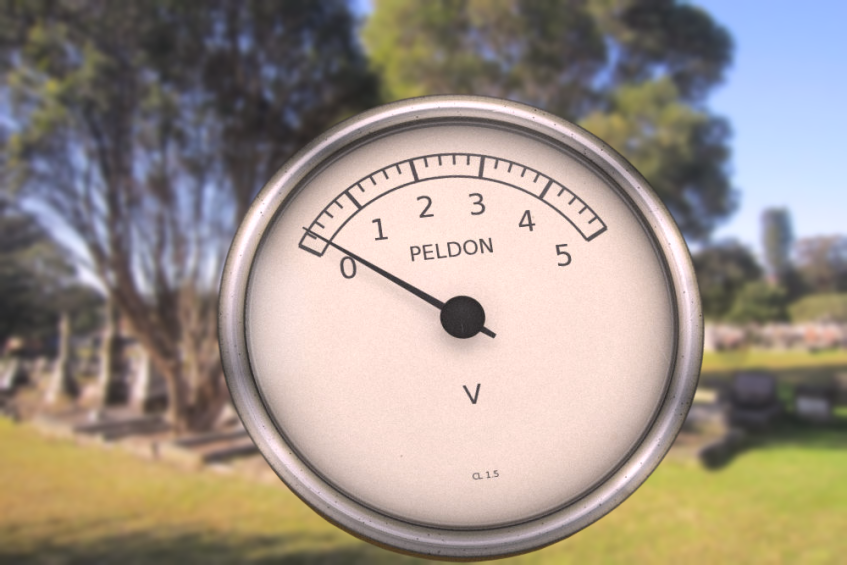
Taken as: 0.2 V
